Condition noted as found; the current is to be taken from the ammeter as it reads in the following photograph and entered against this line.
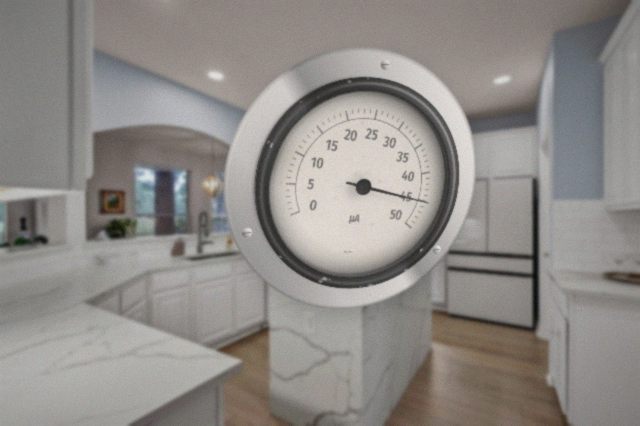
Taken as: 45 µA
